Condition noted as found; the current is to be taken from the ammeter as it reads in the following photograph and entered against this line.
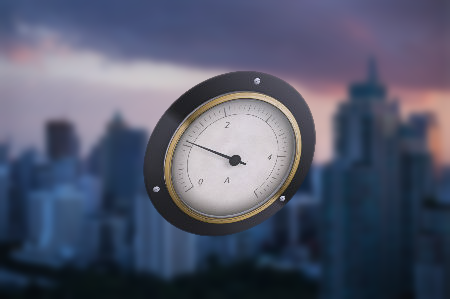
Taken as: 1.1 A
